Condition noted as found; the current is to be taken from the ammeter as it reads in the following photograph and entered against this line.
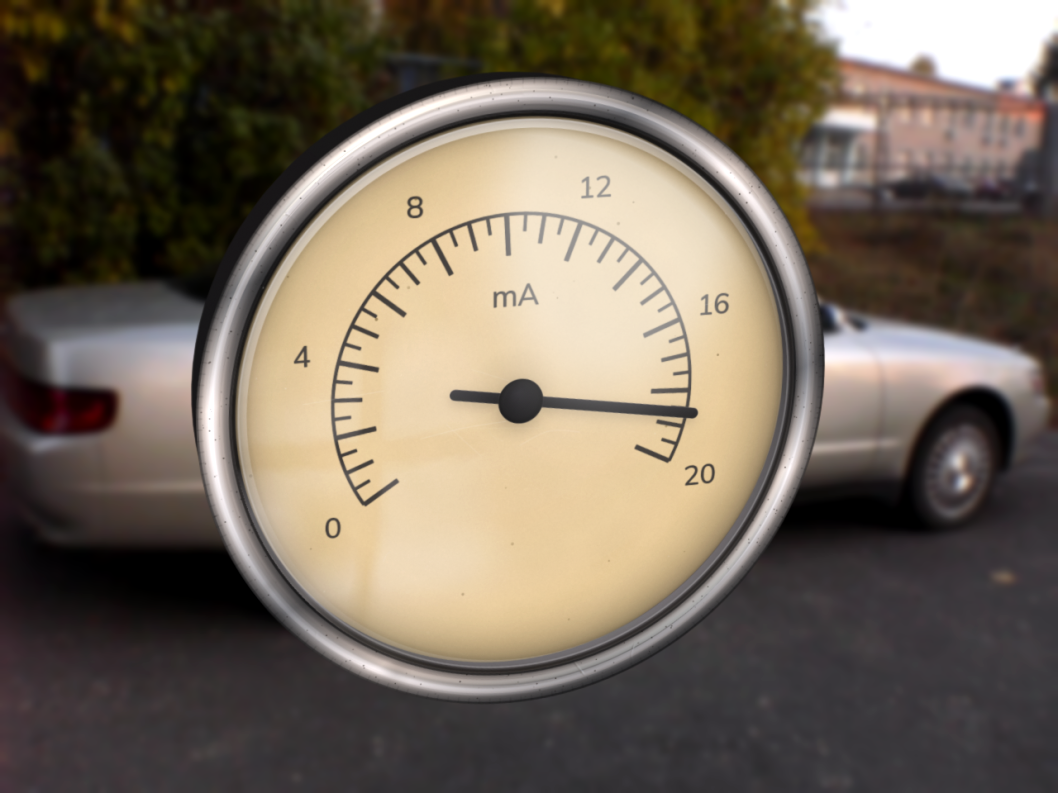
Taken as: 18.5 mA
